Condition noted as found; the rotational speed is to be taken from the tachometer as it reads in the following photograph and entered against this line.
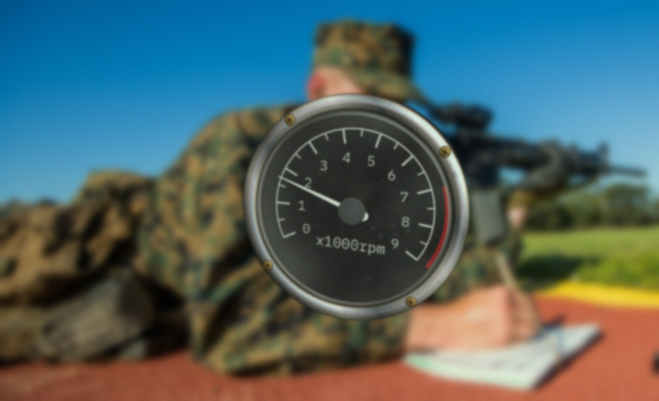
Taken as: 1750 rpm
